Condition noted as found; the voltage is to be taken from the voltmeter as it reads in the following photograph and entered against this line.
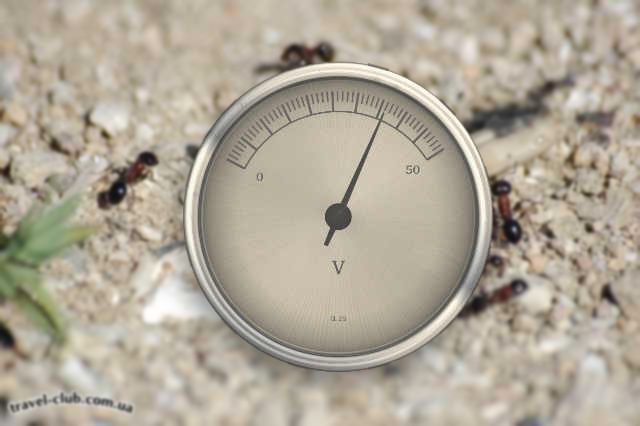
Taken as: 36 V
